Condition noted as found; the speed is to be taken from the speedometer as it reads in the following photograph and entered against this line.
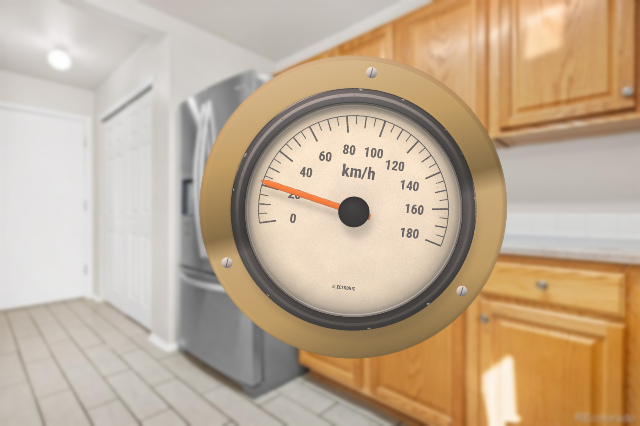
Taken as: 22.5 km/h
